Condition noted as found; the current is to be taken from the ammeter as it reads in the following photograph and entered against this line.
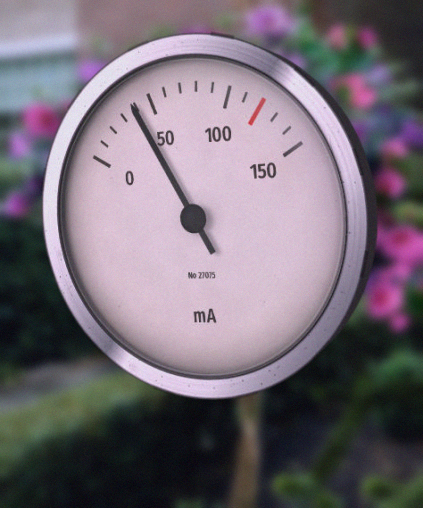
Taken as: 40 mA
